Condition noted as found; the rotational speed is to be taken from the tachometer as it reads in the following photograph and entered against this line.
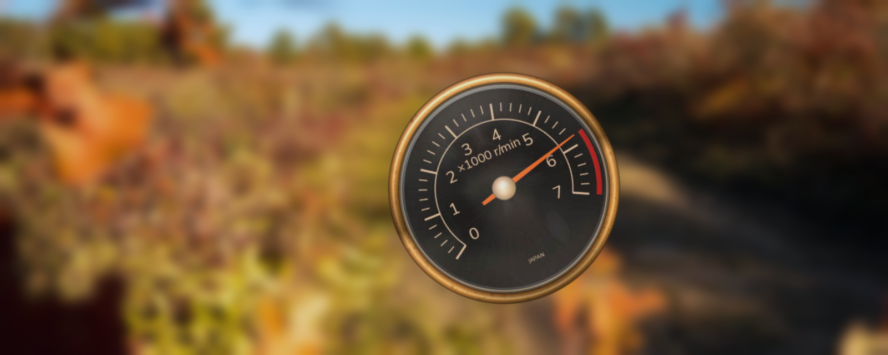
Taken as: 5800 rpm
